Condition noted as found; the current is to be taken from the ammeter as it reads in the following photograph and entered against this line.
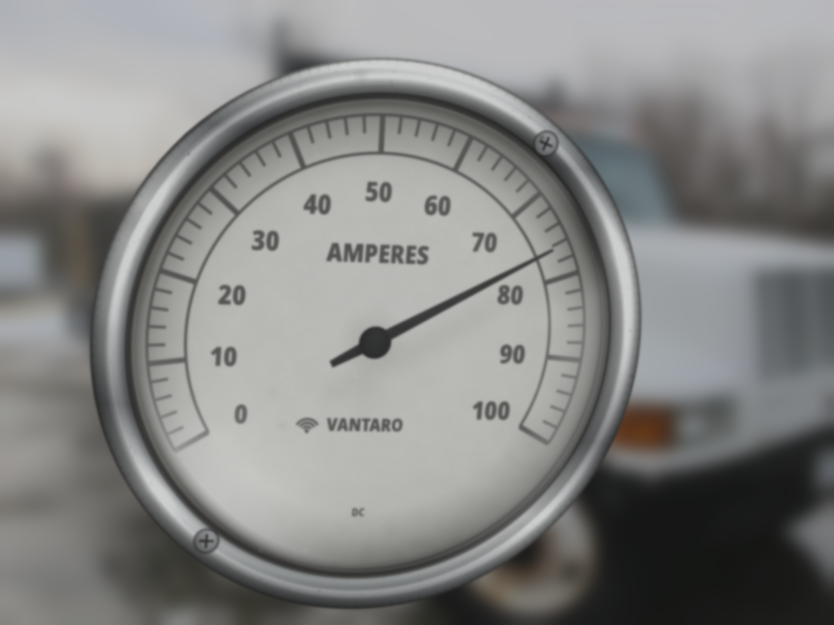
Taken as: 76 A
